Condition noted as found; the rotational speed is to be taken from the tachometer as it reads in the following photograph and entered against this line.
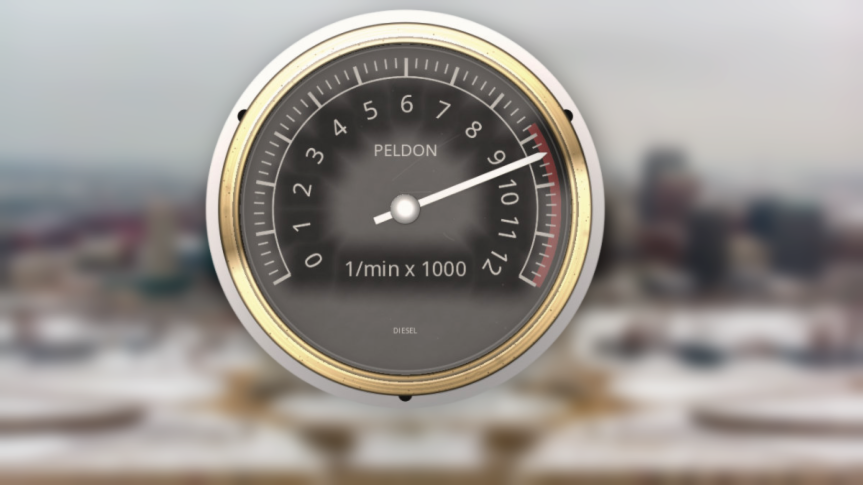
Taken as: 9400 rpm
